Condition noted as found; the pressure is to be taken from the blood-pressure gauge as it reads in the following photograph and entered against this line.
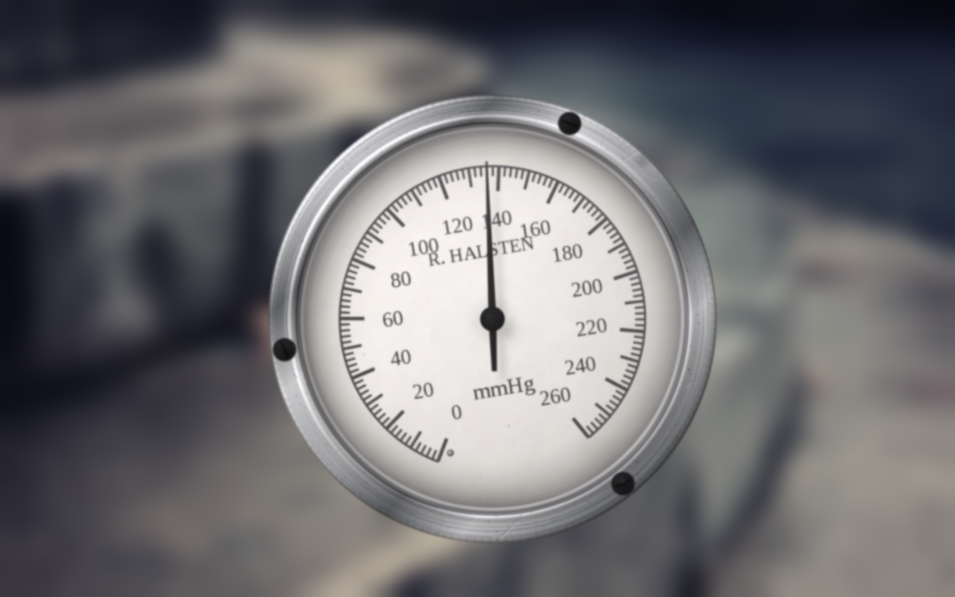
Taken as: 136 mmHg
